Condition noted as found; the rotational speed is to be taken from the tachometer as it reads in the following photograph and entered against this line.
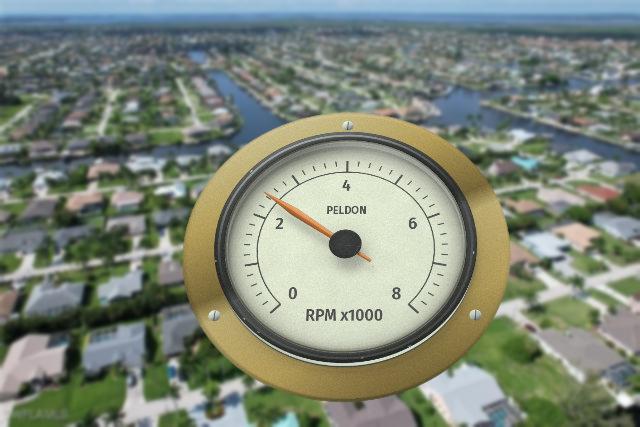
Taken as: 2400 rpm
